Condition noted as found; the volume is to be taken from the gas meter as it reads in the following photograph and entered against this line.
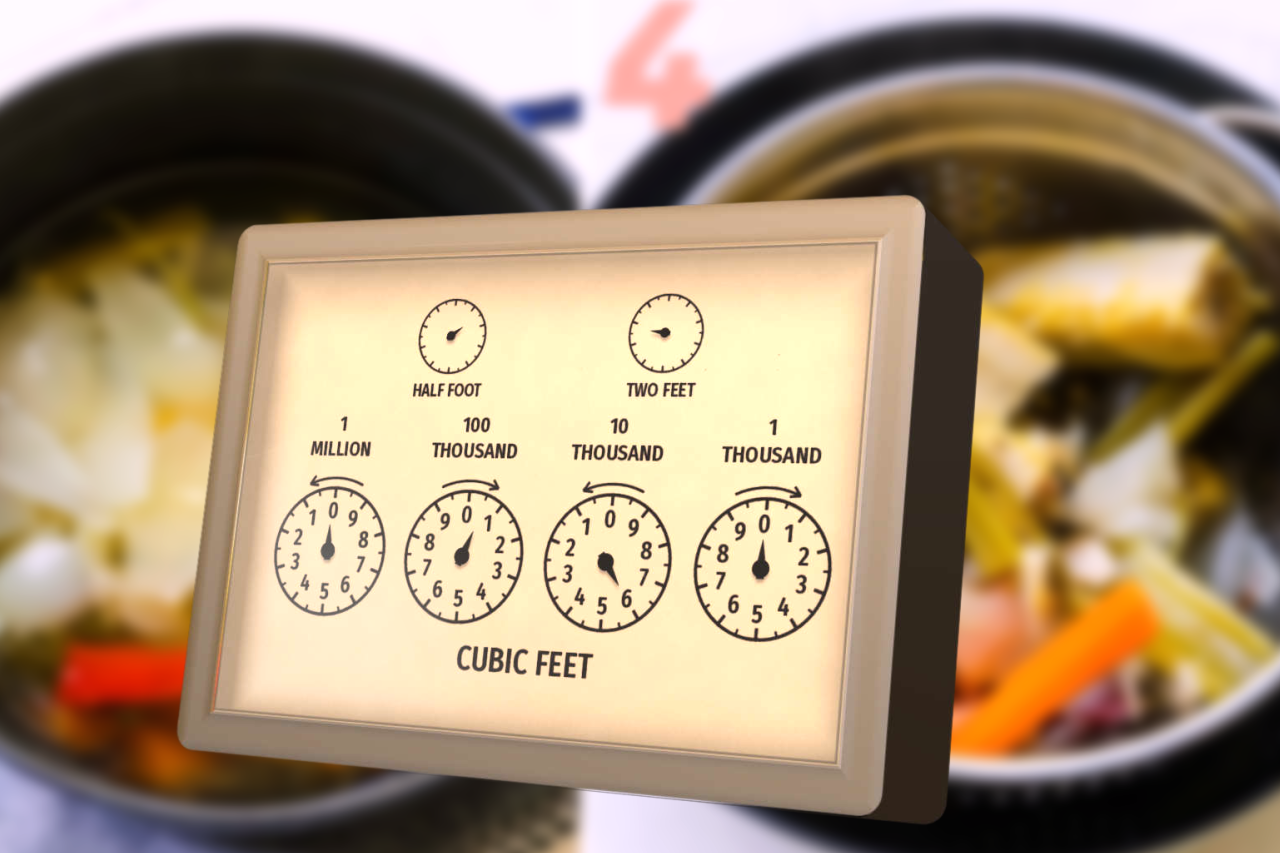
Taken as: 6000 ft³
